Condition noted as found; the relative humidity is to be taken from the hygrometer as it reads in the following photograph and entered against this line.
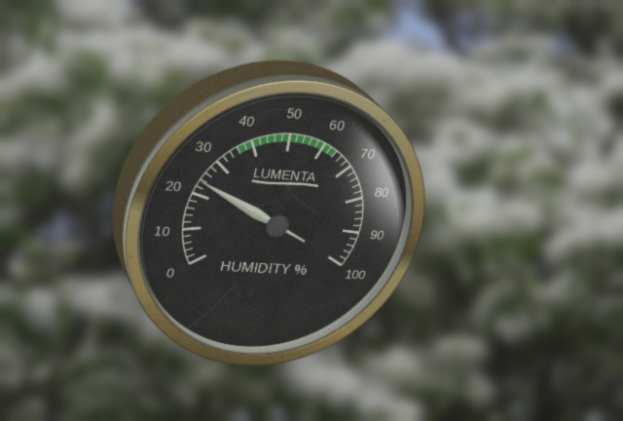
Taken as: 24 %
